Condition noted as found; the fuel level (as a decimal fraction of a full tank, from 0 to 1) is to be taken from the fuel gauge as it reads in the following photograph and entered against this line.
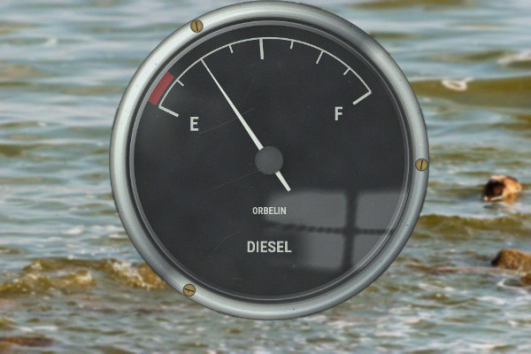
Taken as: 0.25
